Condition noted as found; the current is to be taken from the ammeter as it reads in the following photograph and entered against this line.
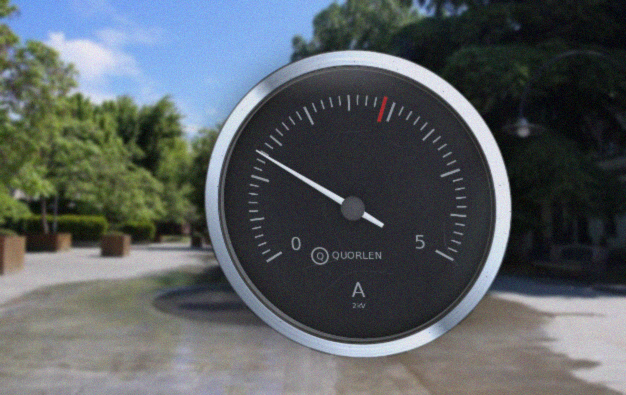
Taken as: 1.3 A
